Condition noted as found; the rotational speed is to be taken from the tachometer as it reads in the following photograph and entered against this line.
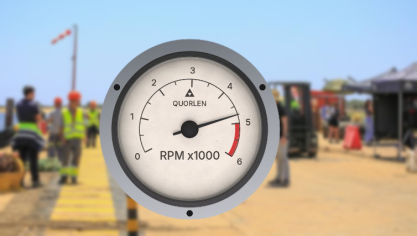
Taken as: 4750 rpm
